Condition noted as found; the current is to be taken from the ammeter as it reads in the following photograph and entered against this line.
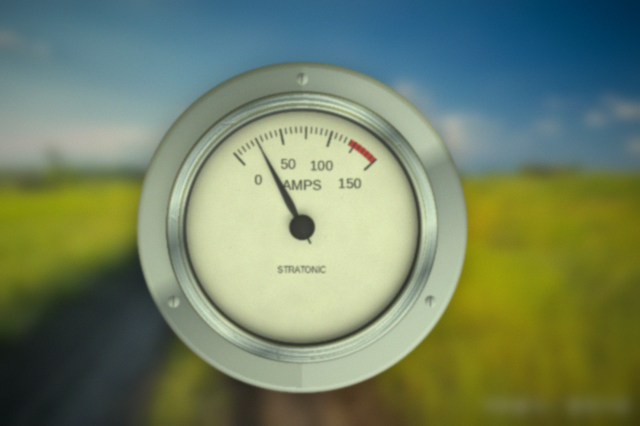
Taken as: 25 A
